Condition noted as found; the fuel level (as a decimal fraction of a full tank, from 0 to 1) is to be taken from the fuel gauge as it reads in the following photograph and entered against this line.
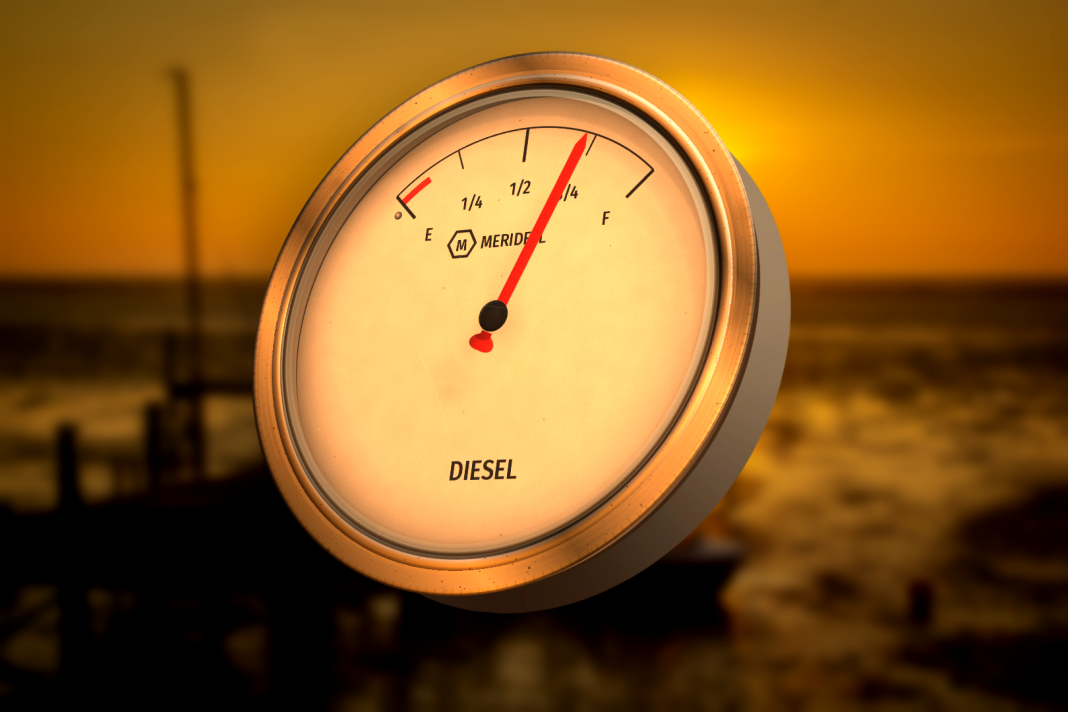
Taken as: 0.75
